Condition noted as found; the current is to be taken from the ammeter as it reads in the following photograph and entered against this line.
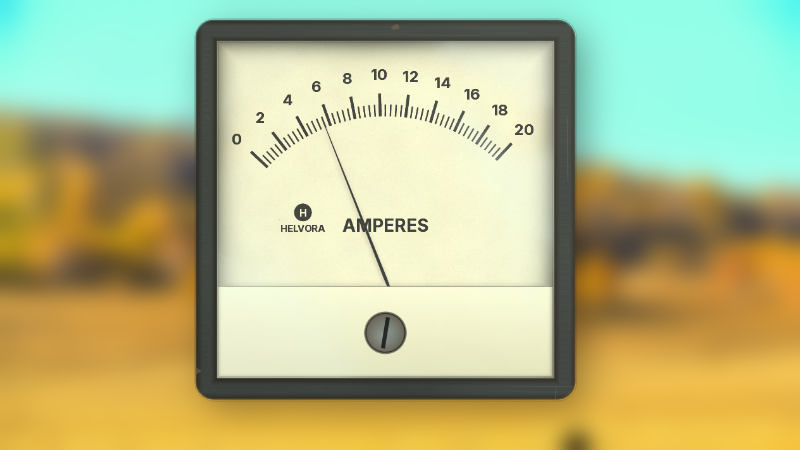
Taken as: 5.6 A
